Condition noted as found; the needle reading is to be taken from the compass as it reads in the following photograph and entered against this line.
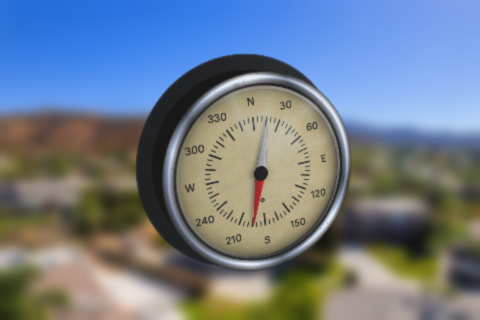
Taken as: 195 °
